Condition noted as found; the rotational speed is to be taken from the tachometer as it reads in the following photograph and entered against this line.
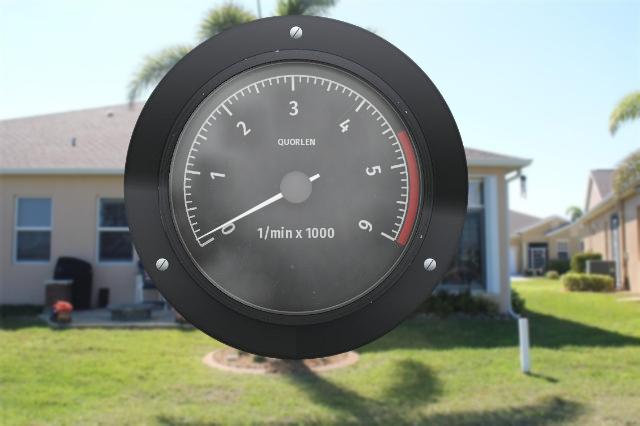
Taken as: 100 rpm
